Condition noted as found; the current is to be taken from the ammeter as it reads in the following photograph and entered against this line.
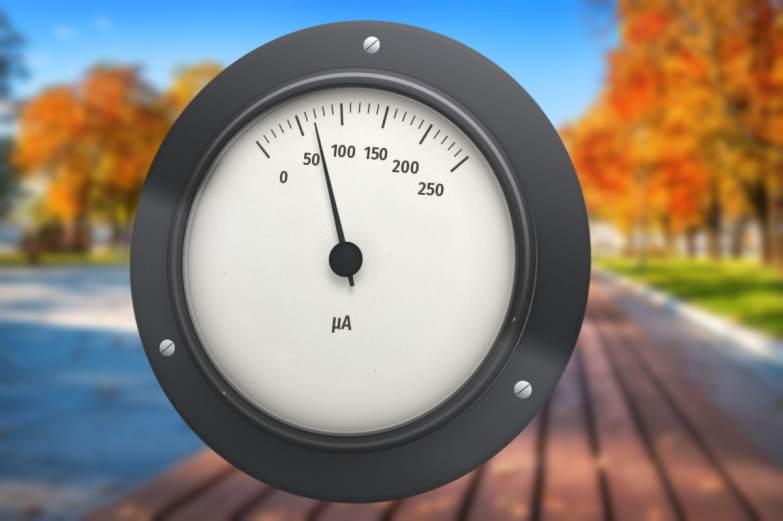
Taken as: 70 µA
